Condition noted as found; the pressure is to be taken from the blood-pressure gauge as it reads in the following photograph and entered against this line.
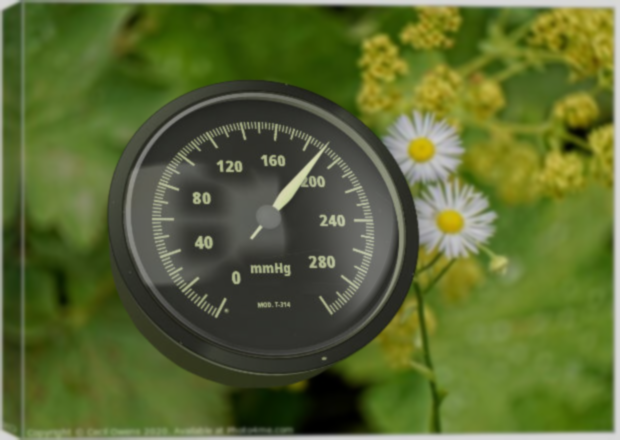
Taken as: 190 mmHg
